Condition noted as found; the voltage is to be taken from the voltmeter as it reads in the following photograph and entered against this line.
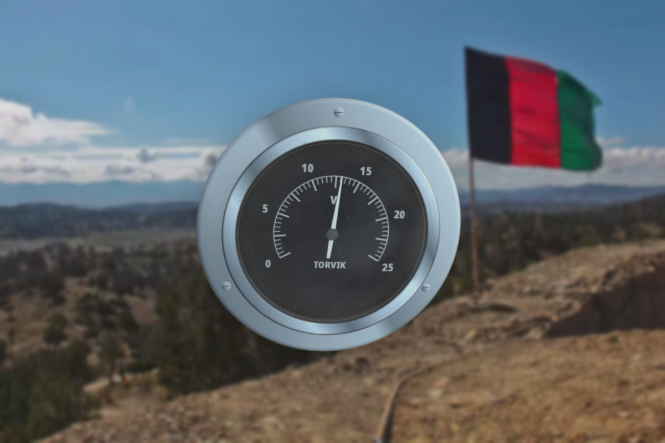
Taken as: 13 V
